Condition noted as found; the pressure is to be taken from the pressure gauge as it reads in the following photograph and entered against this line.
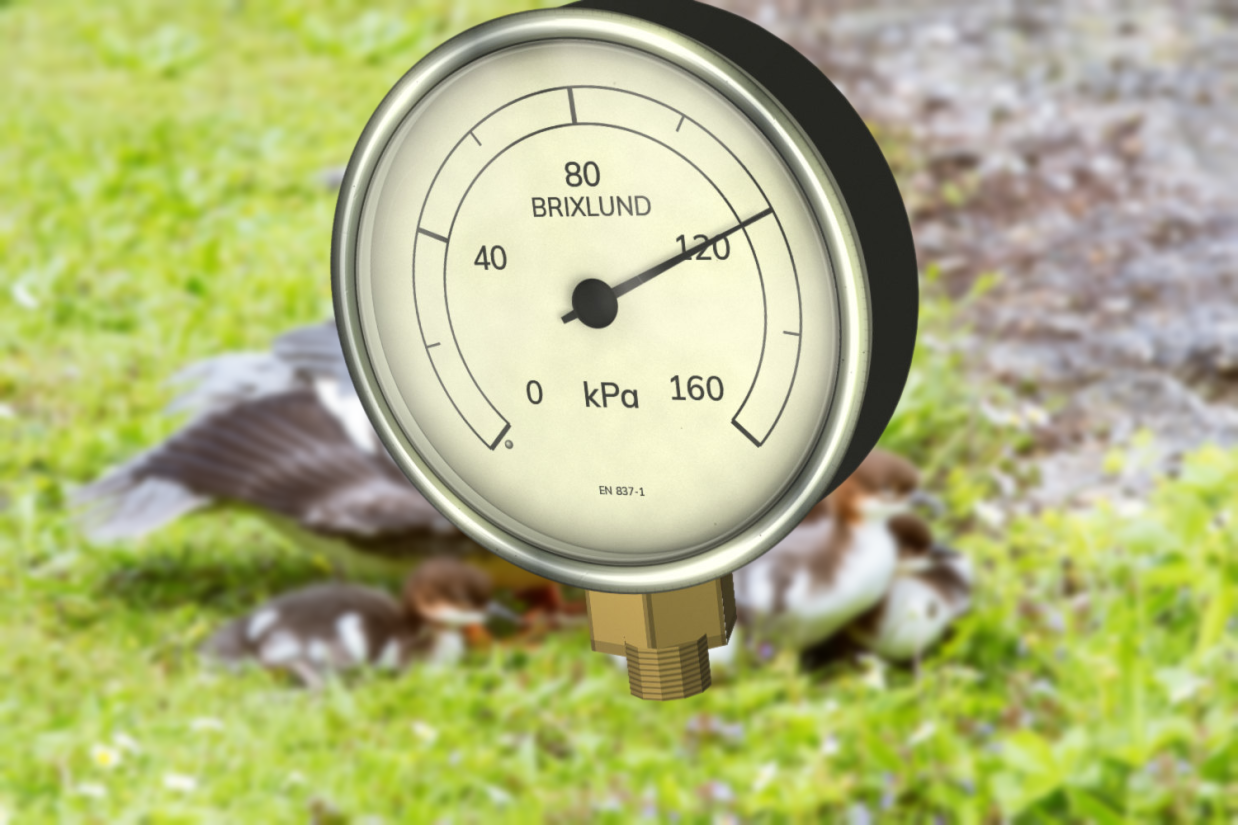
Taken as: 120 kPa
